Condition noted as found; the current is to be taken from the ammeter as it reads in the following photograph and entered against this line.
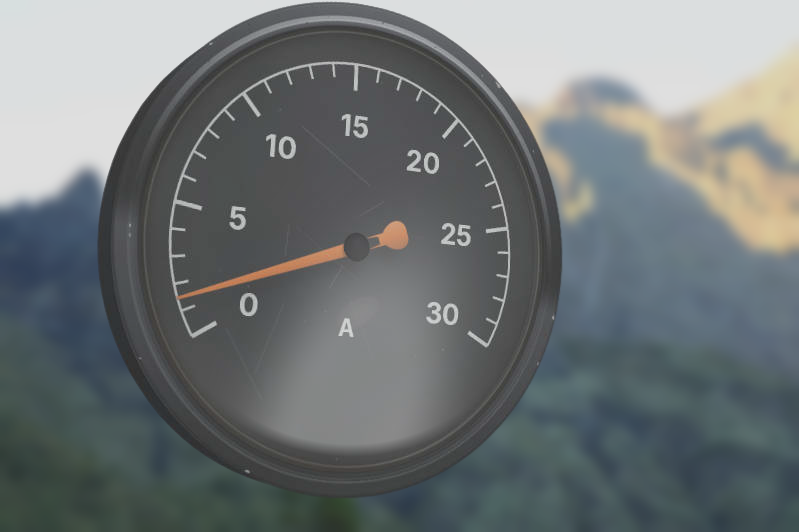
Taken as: 1.5 A
